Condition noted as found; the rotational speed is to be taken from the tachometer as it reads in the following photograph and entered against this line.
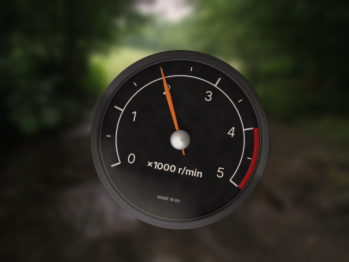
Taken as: 2000 rpm
